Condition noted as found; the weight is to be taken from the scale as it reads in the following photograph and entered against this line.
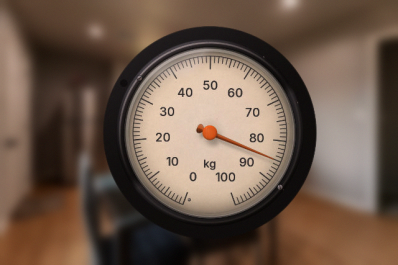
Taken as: 85 kg
